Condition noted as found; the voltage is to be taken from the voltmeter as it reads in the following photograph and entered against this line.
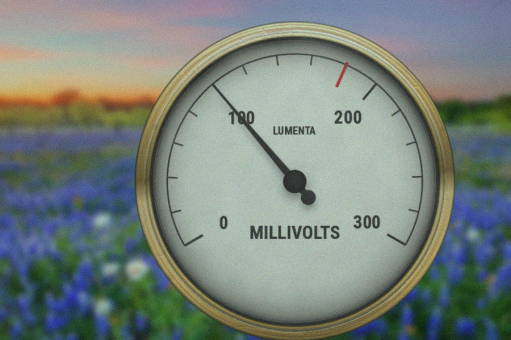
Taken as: 100 mV
